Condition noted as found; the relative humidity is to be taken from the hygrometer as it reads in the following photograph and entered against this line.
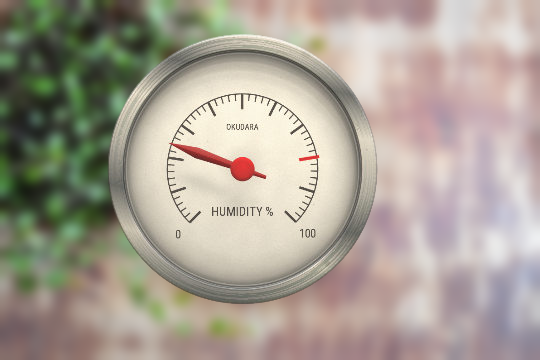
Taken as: 24 %
